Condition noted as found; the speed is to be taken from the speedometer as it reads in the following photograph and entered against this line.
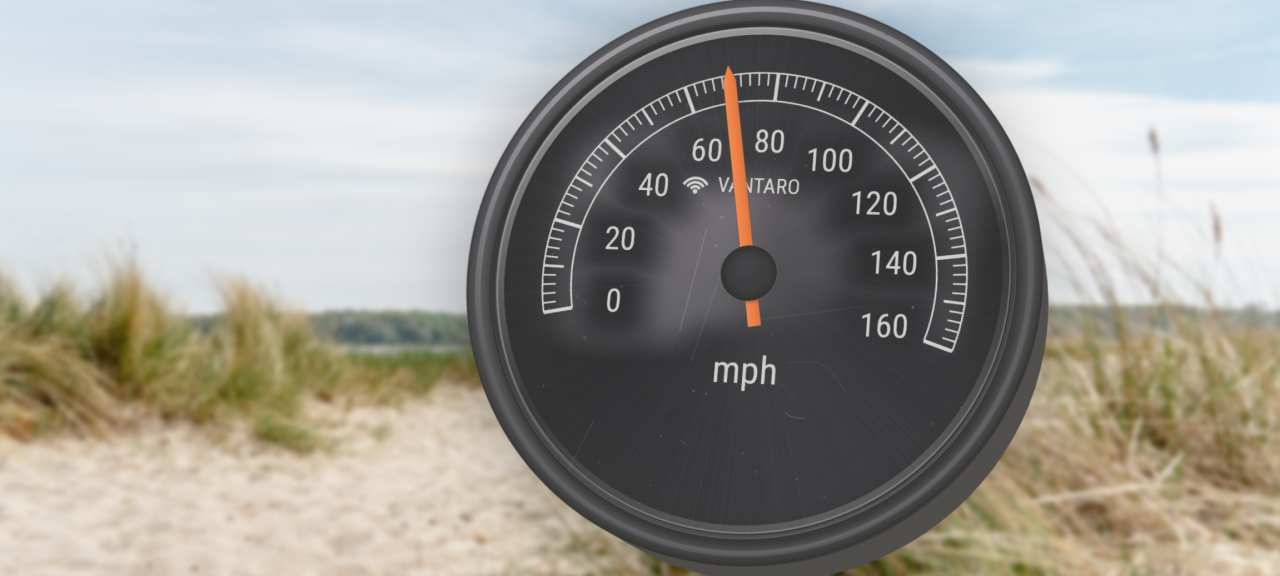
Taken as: 70 mph
